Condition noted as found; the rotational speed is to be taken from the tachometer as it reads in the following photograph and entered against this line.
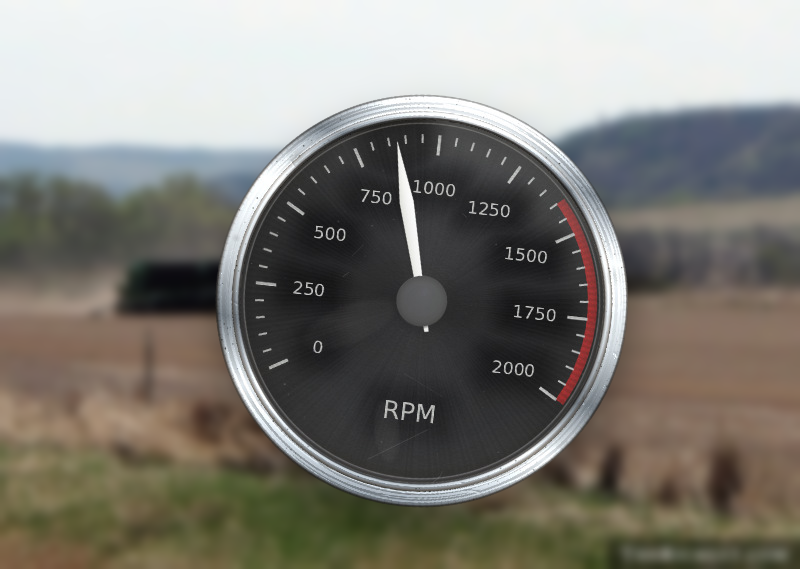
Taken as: 875 rpm
